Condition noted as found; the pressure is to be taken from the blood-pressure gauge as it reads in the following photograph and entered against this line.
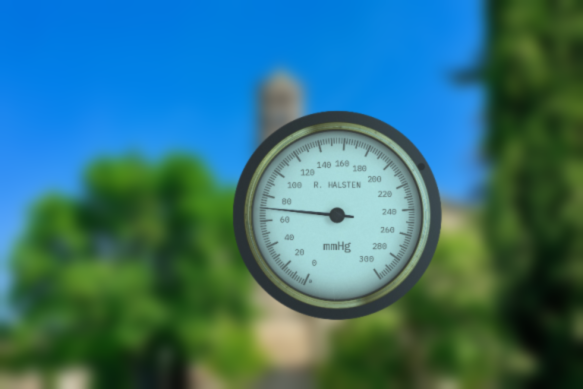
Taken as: 70 mmHg
